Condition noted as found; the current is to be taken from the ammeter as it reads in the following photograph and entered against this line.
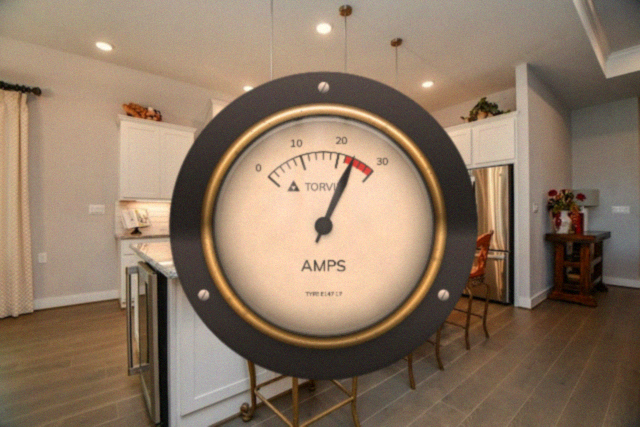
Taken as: 24 A
